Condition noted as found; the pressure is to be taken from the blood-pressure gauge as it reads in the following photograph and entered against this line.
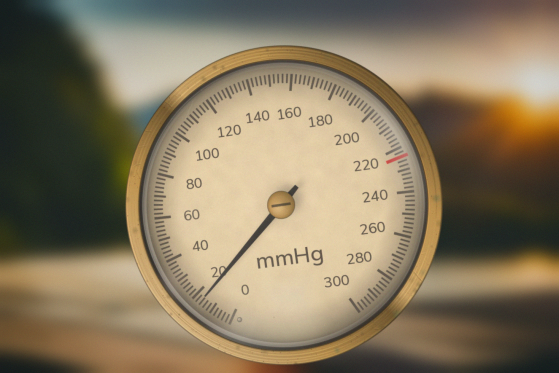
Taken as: 16 mmHg
